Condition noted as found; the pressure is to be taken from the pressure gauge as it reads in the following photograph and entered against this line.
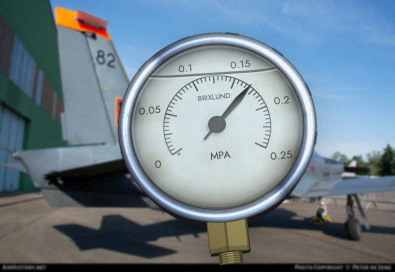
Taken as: 0.17 MPa
